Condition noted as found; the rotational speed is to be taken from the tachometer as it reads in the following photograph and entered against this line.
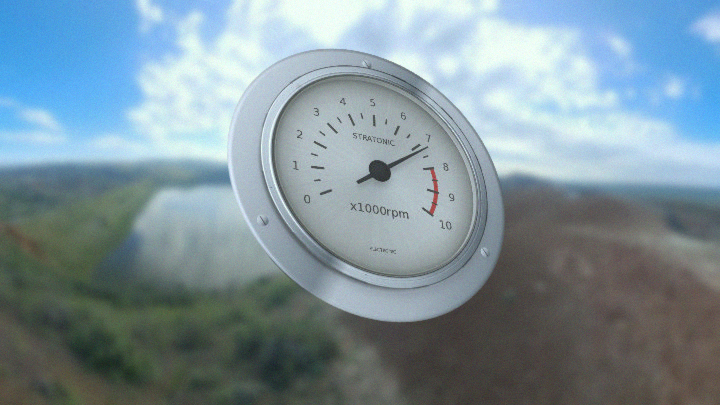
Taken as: 7250 rpm
